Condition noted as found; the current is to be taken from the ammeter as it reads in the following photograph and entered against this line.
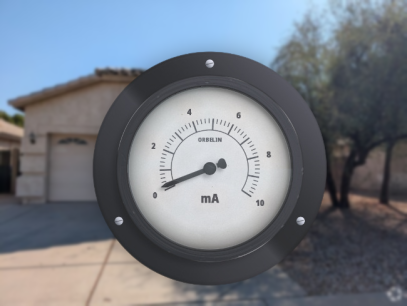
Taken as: 0.2 mA
